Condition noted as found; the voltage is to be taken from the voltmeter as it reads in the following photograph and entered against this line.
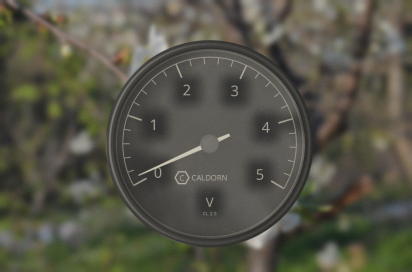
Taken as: 0.1 V
